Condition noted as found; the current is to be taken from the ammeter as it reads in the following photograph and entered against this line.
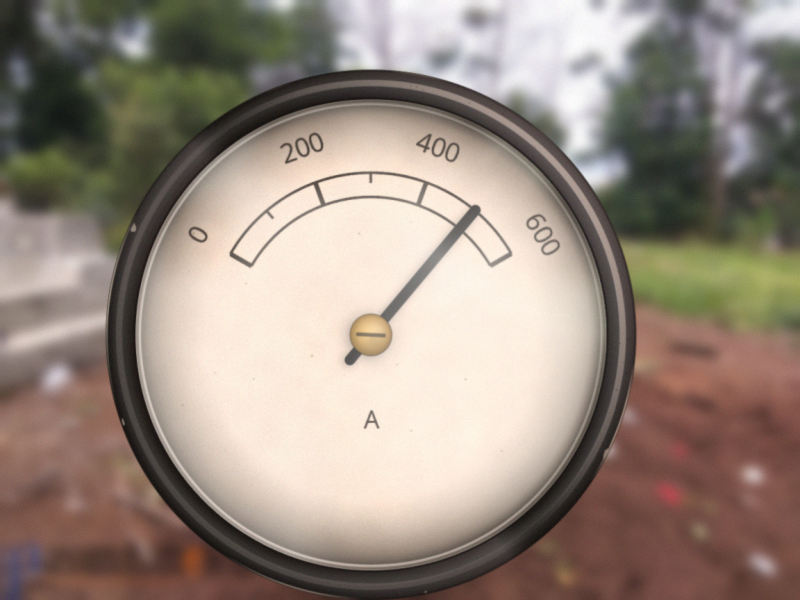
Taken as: 500 A
